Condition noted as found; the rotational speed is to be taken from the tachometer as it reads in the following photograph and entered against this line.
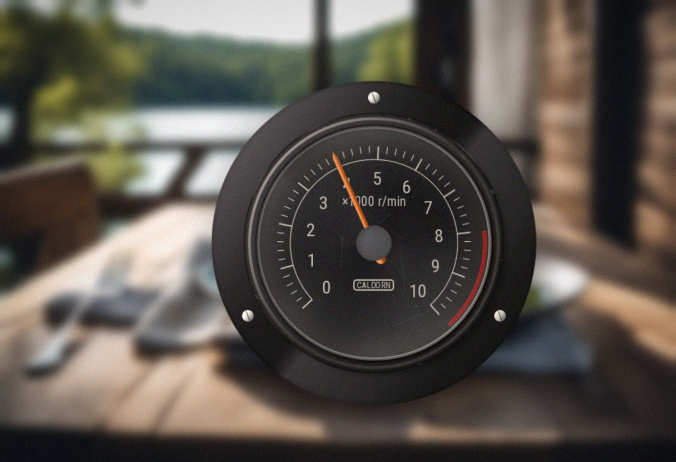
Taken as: 4000 rpm
